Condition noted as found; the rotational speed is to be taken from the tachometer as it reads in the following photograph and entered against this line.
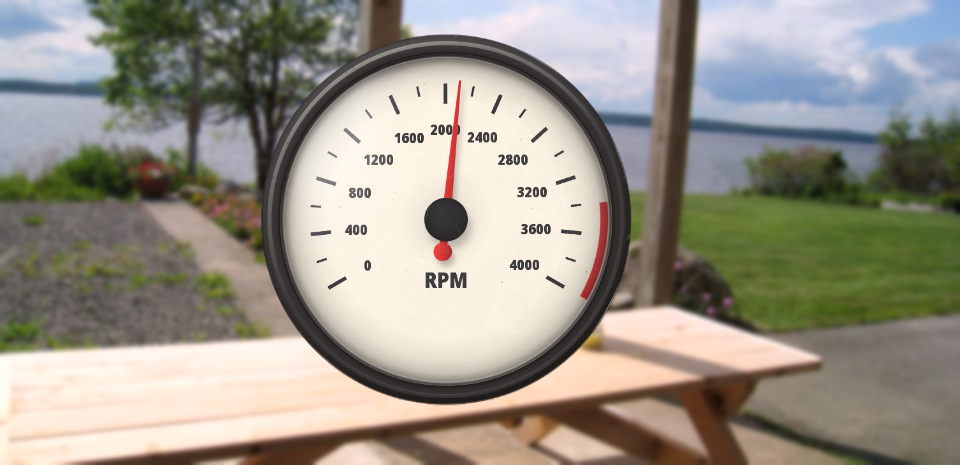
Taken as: 2100 rpm
